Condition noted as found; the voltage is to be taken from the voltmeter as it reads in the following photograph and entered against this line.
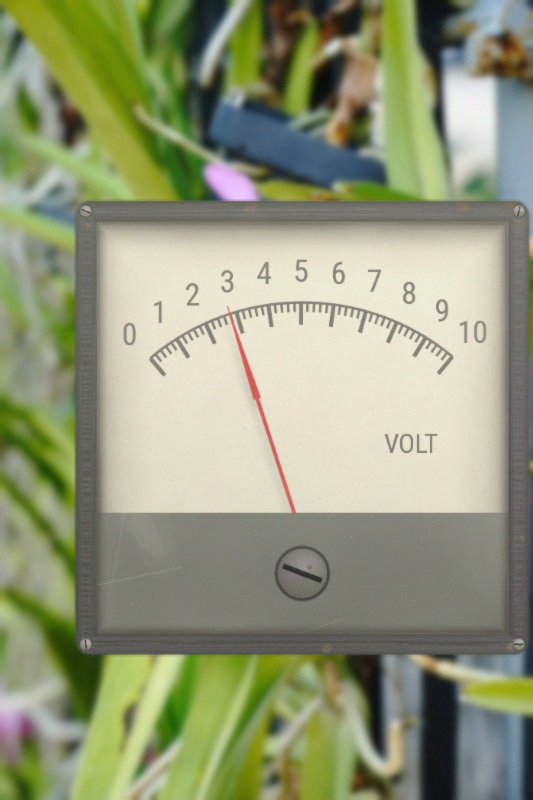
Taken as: 2.8 V
